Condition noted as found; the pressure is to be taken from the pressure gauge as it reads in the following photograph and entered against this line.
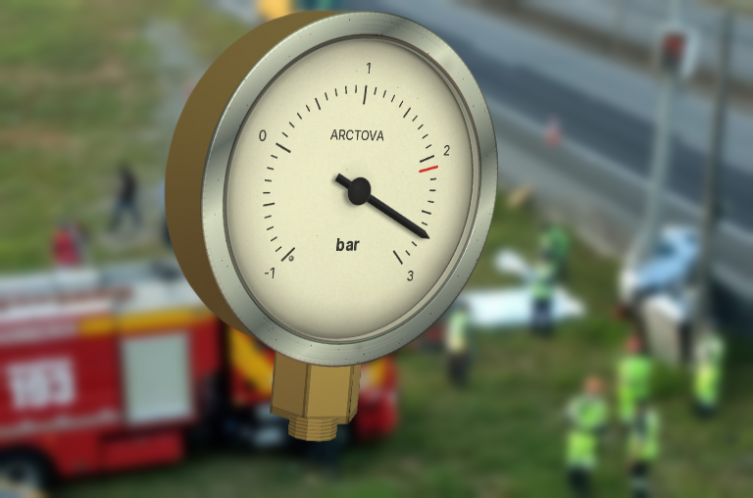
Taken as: 2.7 bar
